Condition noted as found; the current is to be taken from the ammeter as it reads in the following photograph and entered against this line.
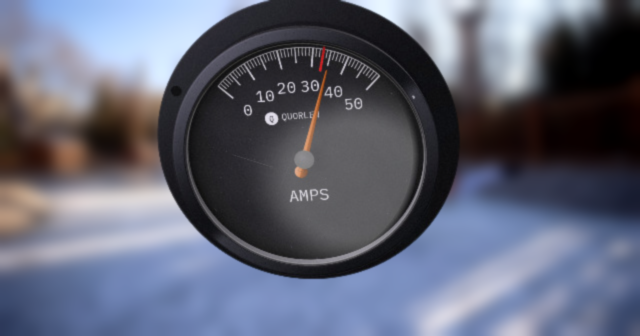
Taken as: 35 A
